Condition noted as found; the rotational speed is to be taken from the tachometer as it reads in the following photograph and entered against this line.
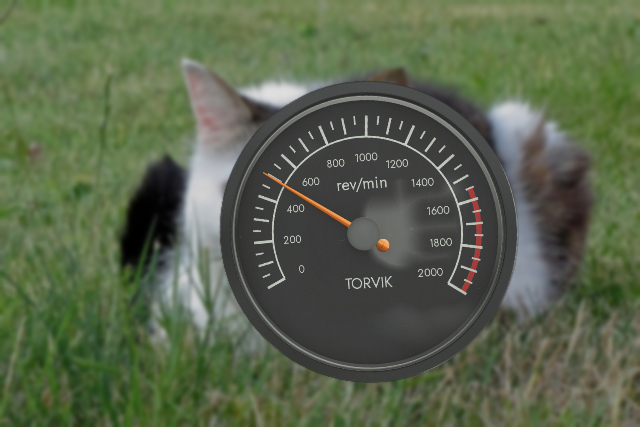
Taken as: 500 rpm
